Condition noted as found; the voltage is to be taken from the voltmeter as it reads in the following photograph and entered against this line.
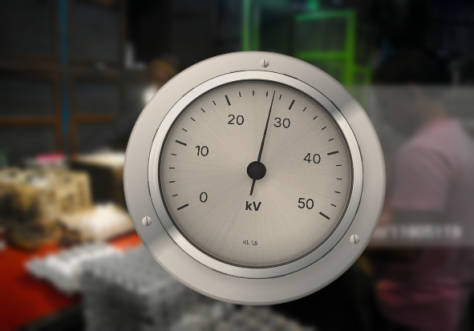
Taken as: 27 kV
